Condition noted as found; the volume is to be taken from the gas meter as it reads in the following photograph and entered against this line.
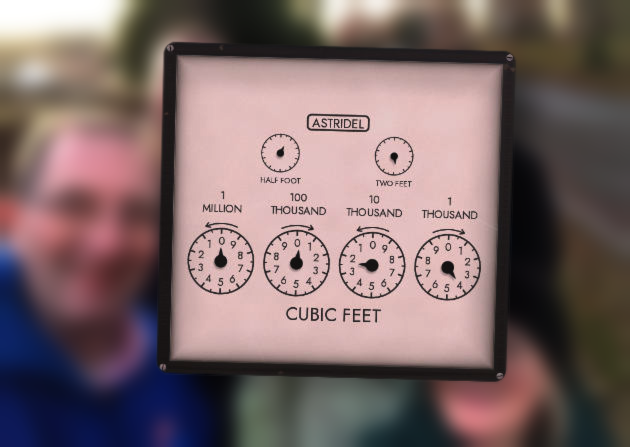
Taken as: 2400 ft³
